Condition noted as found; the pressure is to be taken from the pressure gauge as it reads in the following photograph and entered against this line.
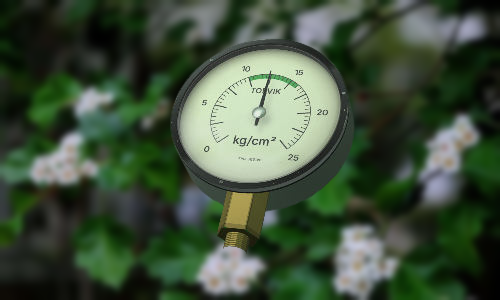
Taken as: 12.5 kg/cm²
